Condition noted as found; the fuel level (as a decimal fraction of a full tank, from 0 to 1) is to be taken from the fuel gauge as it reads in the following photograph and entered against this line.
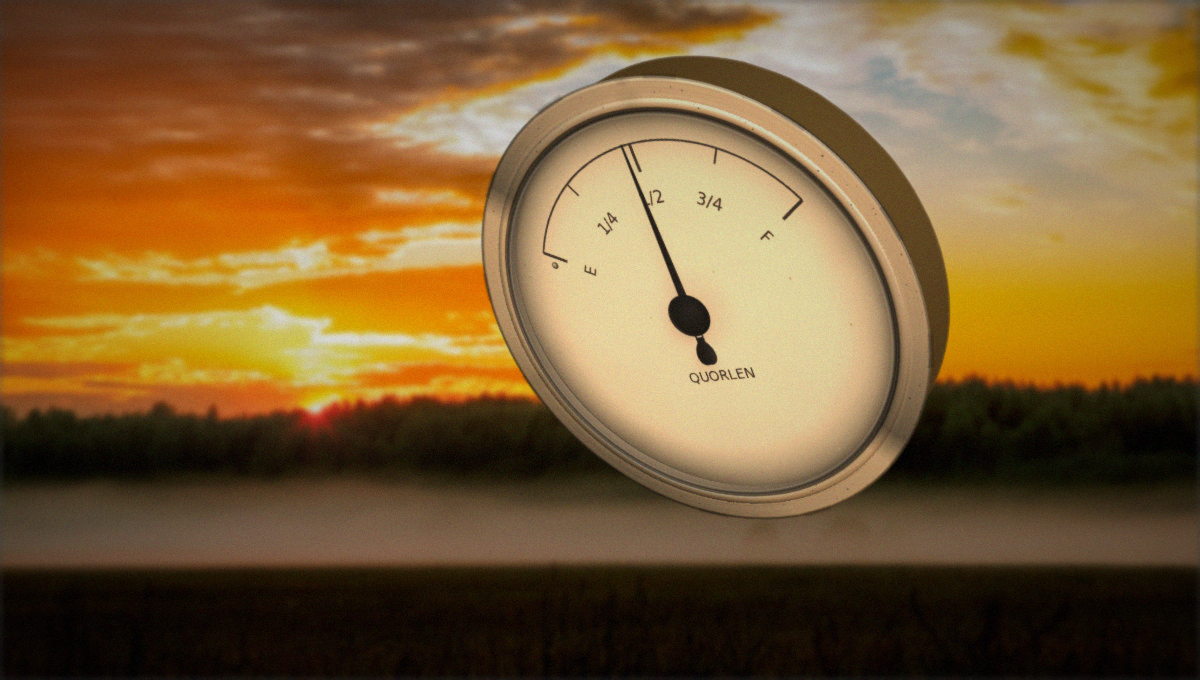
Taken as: 0.5
